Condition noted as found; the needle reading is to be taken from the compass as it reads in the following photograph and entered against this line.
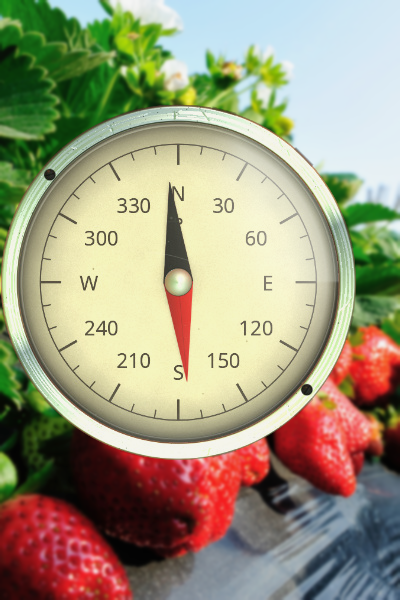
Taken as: 175 °
